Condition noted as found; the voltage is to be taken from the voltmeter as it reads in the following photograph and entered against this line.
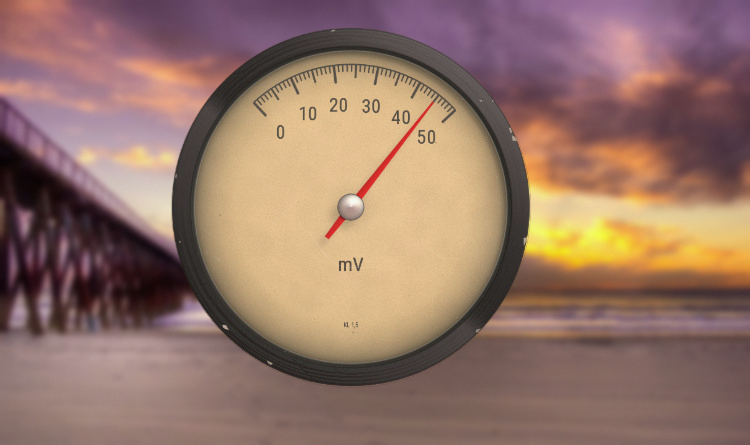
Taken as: 45 mV
